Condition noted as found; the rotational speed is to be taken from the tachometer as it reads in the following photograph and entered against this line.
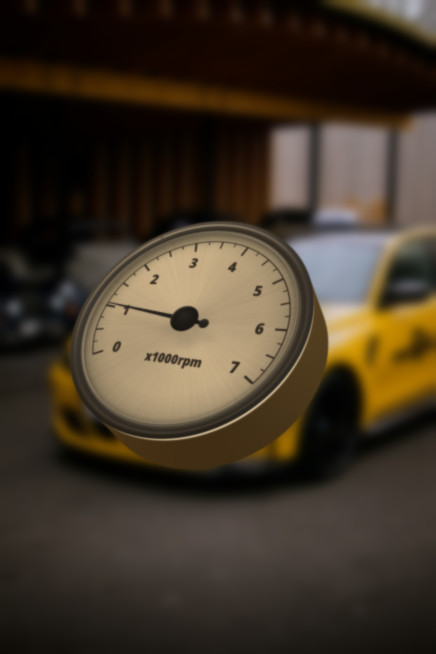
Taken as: 1000 rpm
